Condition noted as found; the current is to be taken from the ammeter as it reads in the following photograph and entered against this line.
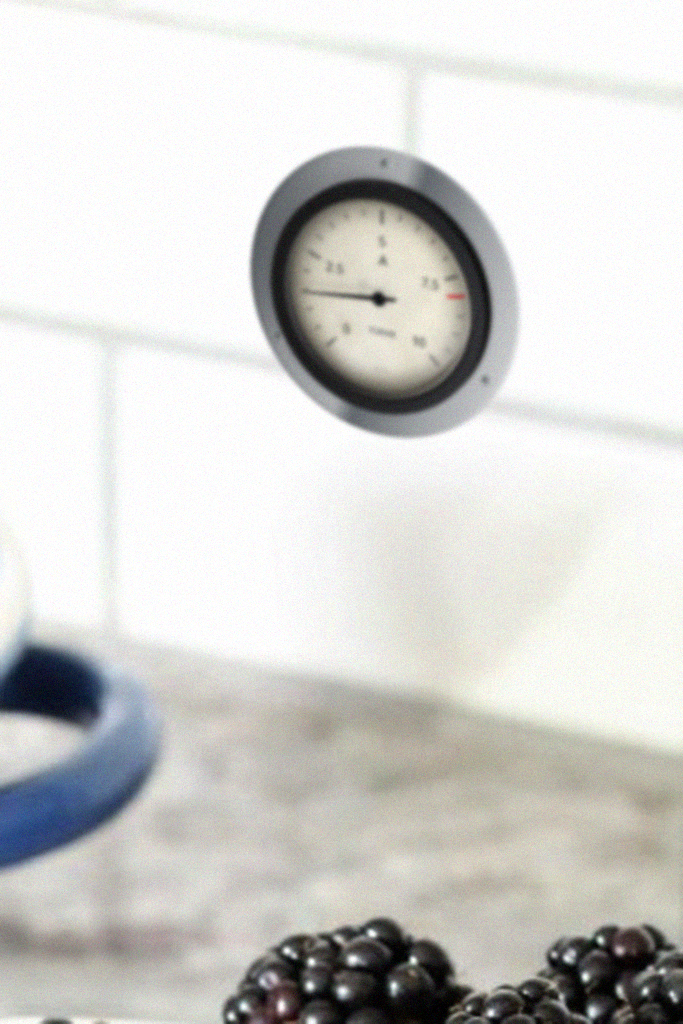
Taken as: 1.5 A
